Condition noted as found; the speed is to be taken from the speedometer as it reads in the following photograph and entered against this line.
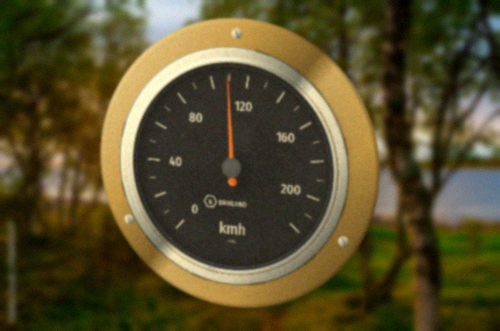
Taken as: 110 km/h
